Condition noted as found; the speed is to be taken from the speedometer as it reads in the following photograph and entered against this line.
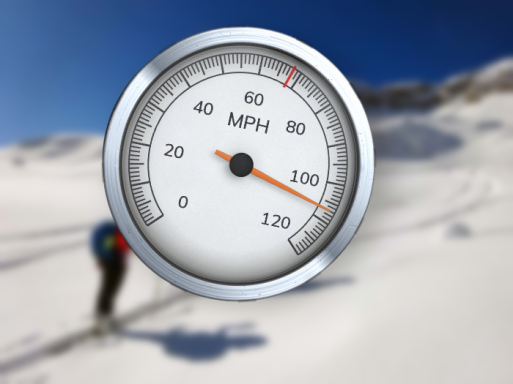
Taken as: 107 mph
